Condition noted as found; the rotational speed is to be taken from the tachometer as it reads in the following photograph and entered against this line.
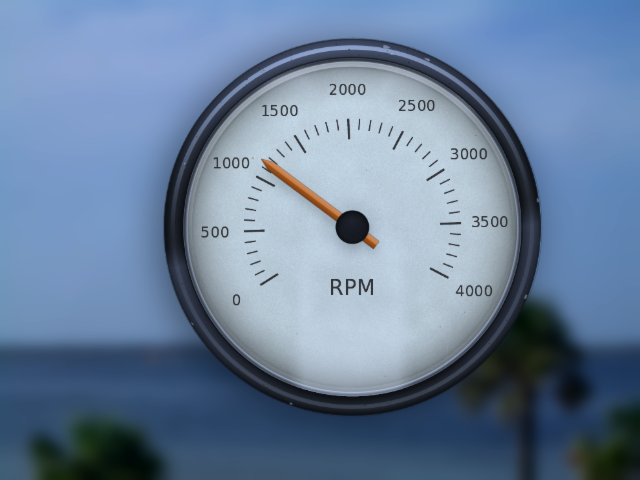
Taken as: 1150 rpm
